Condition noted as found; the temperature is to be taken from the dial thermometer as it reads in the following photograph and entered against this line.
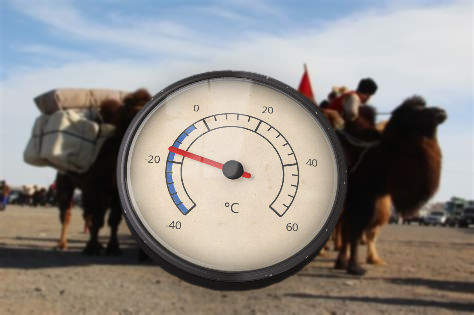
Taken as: -16 °C
